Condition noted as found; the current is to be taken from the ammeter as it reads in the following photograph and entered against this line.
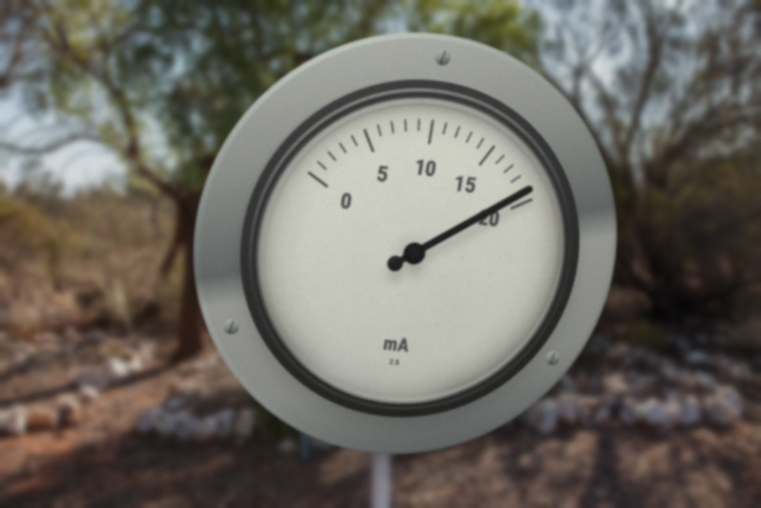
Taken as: 19 mA
